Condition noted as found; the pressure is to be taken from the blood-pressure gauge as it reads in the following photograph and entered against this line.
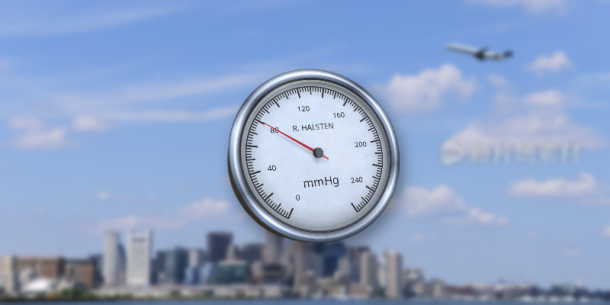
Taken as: 80 mmHg
